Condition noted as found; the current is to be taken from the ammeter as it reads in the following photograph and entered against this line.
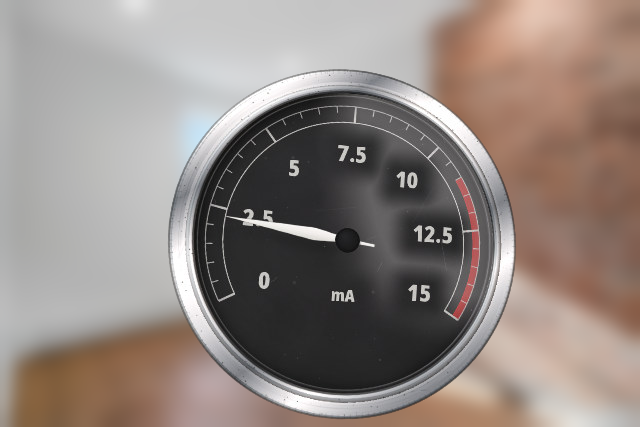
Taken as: 2.25 mA
